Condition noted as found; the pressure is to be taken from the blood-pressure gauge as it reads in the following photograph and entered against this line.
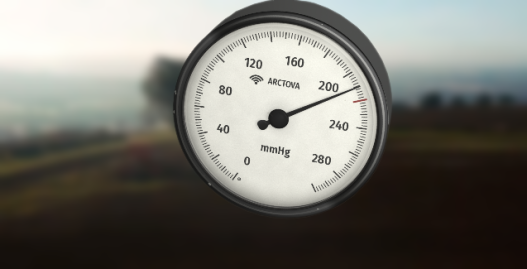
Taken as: 210 mmHg
